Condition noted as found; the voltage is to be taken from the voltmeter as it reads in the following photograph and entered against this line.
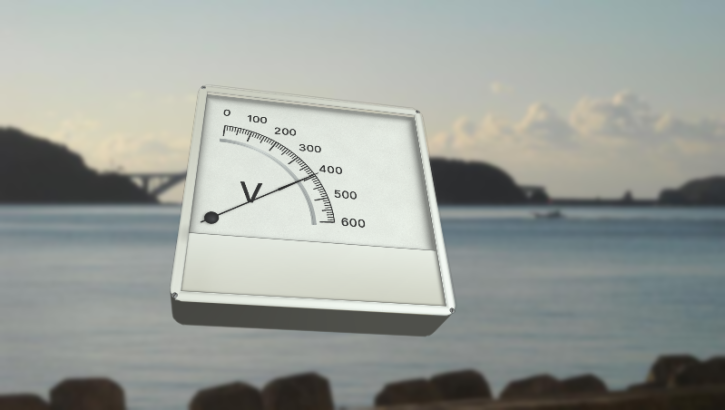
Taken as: 400 V
